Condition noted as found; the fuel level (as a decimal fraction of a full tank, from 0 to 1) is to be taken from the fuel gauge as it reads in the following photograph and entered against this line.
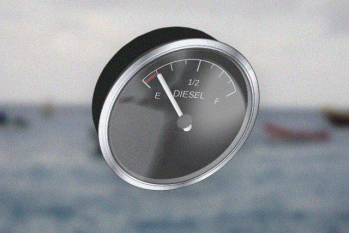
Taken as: 0.125
